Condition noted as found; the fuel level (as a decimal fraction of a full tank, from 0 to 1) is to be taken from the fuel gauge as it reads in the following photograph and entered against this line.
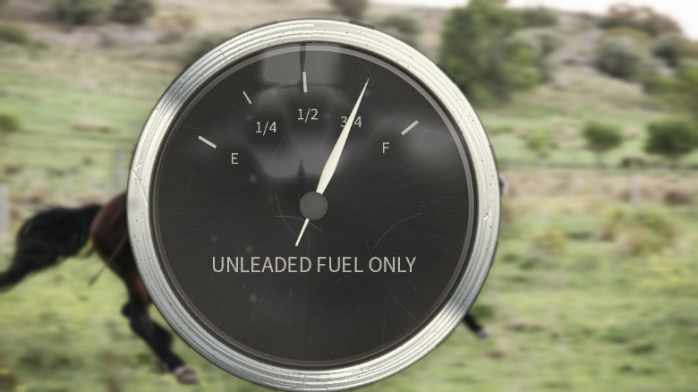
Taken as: 0.75
